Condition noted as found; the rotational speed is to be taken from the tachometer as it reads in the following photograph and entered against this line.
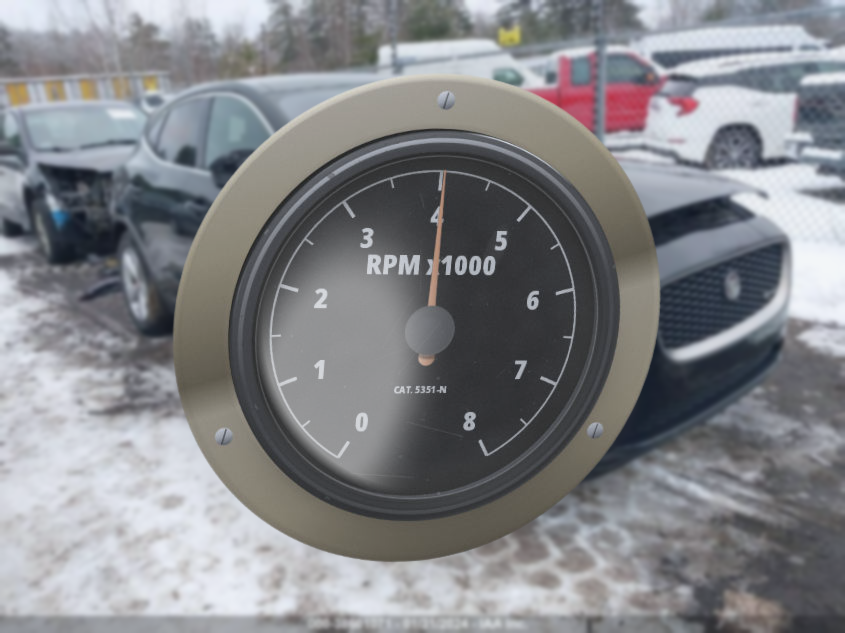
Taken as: 4000 rpm
